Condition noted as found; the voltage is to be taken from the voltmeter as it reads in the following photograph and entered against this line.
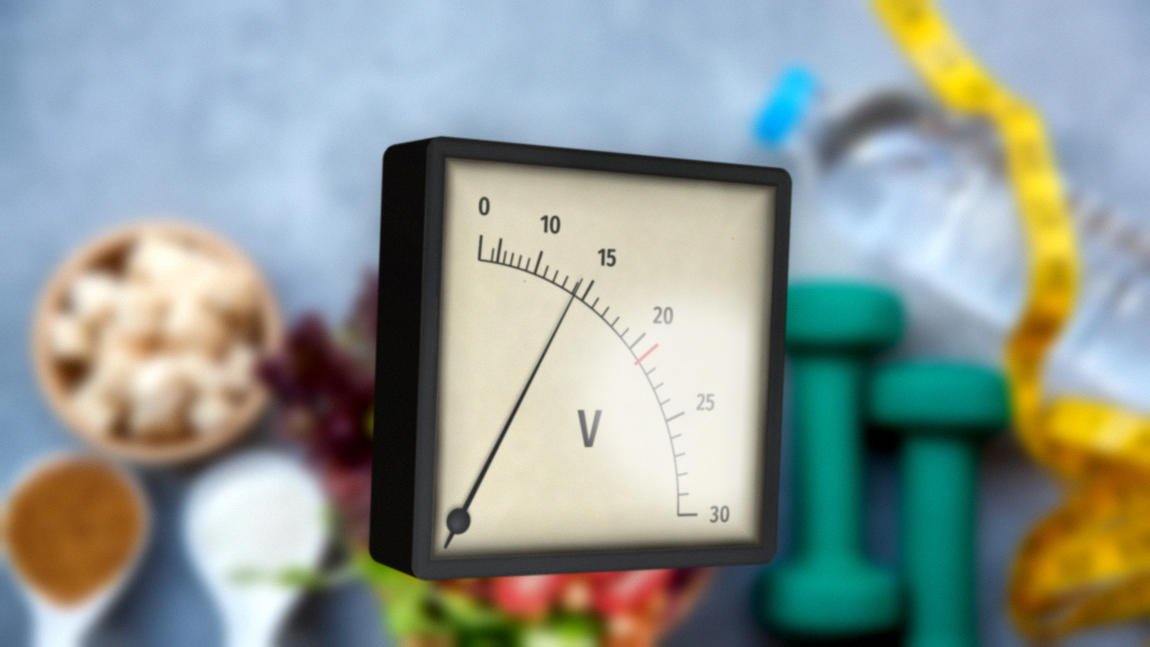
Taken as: 14 V
